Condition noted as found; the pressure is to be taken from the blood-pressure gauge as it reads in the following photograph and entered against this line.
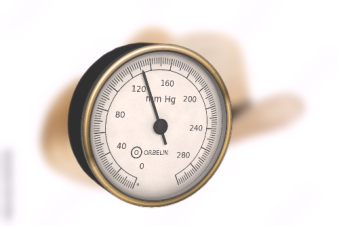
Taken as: 130 mmHg
